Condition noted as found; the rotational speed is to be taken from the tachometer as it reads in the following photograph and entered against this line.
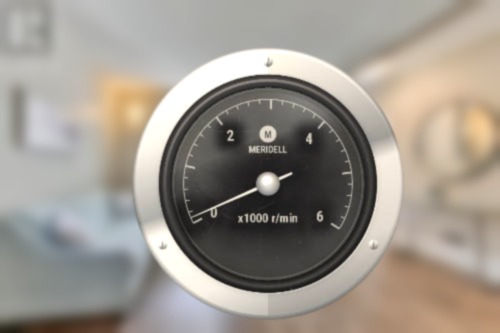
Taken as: 100 rpm
